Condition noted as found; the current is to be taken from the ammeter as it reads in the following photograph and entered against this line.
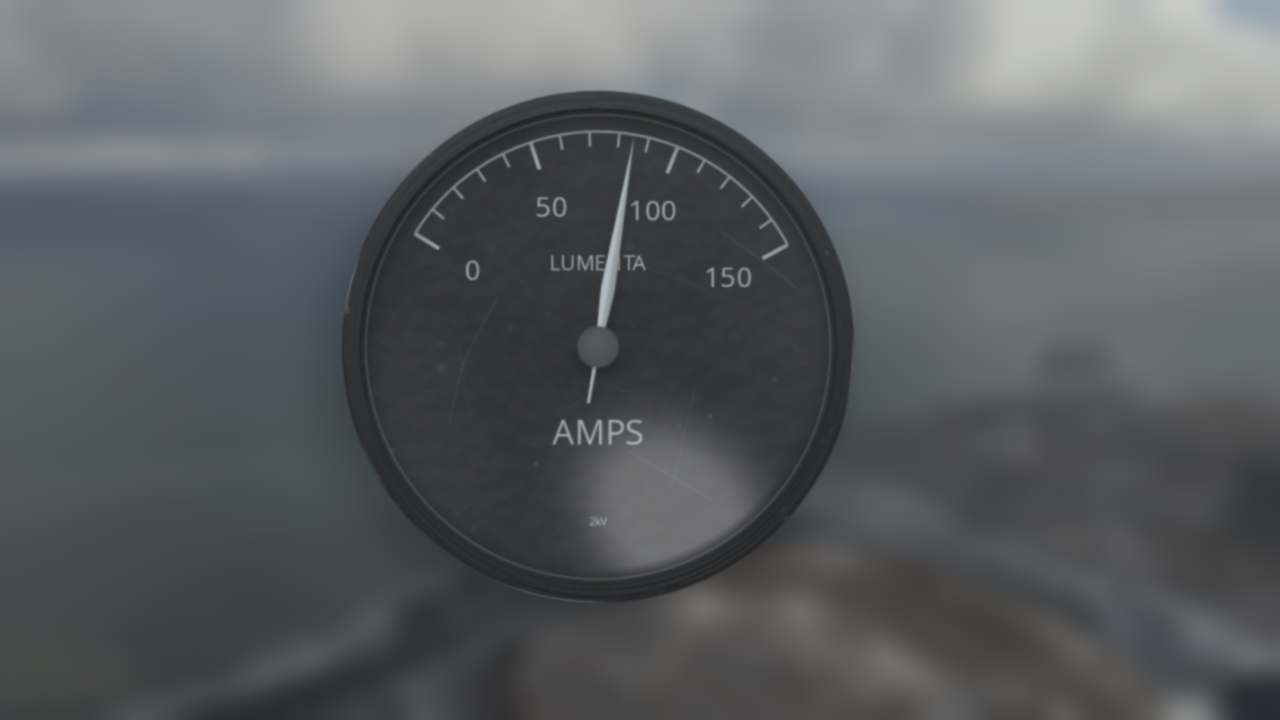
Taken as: 85 A
